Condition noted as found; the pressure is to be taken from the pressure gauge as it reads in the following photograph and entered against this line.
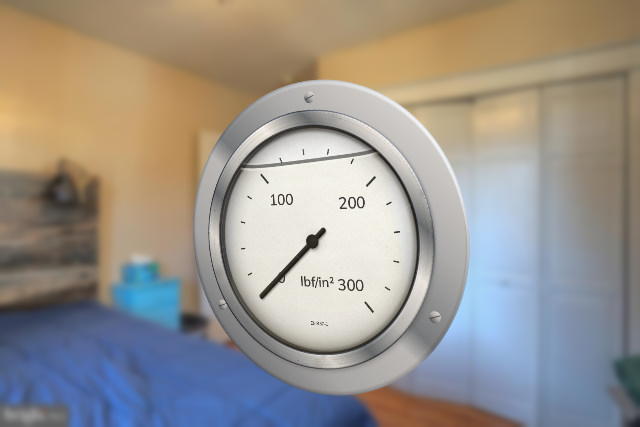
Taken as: 0 psi
